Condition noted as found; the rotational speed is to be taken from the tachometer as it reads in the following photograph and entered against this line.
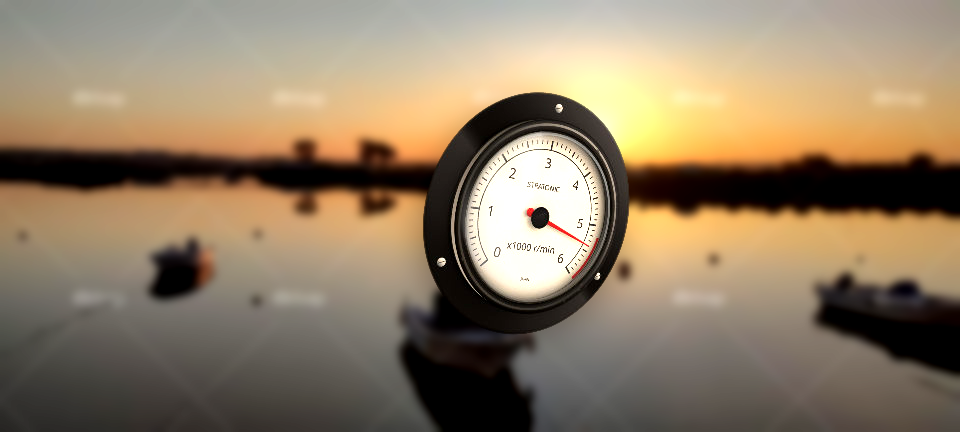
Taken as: 5400 rpm
